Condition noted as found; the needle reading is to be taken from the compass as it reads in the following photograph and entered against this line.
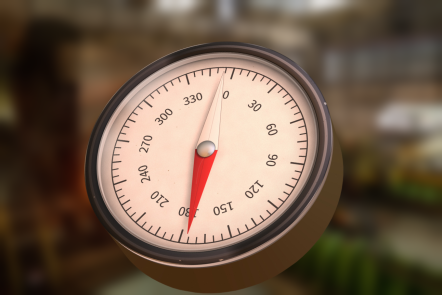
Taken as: 175 °
